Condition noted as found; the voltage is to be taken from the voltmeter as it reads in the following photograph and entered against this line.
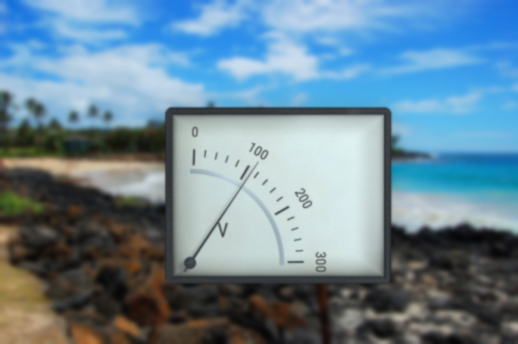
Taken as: 110 V
